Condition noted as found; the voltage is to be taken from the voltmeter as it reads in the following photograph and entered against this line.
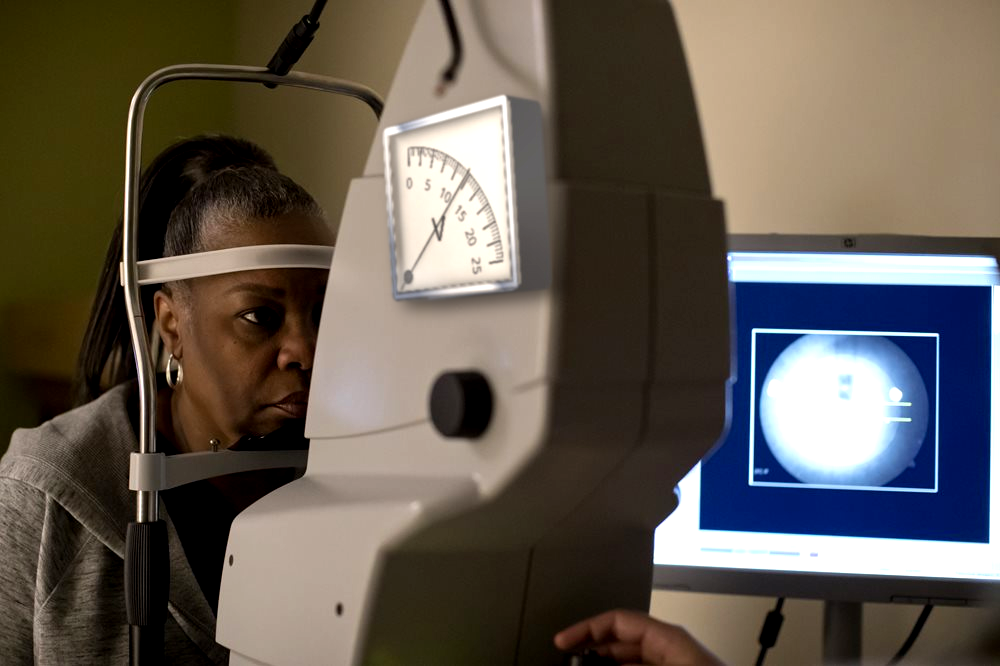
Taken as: 12.5 V
